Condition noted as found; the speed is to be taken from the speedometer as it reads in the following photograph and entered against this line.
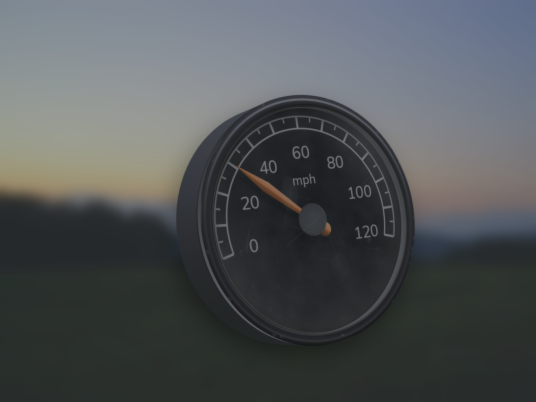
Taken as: 30 mph
